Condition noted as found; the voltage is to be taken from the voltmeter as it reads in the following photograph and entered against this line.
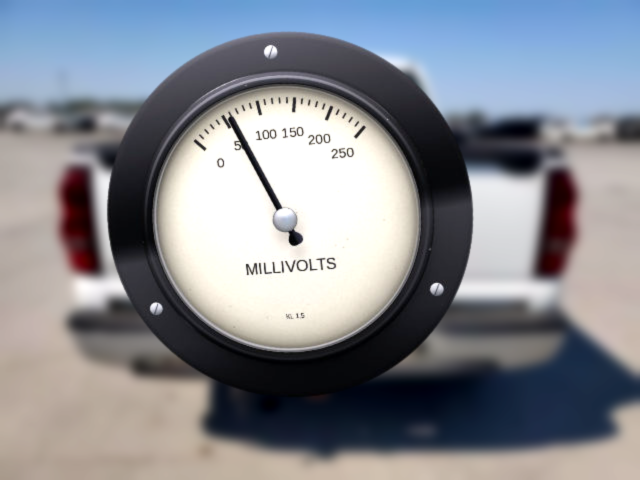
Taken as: 60 mV
